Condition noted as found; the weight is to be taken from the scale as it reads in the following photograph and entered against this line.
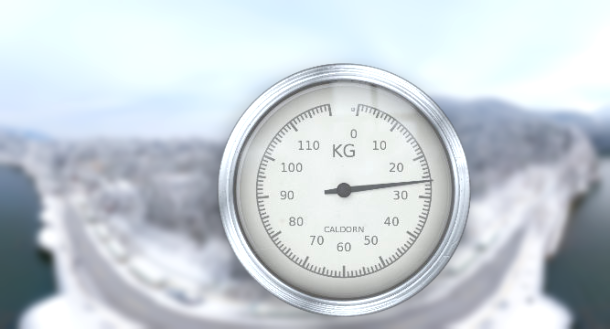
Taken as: 26 kg
